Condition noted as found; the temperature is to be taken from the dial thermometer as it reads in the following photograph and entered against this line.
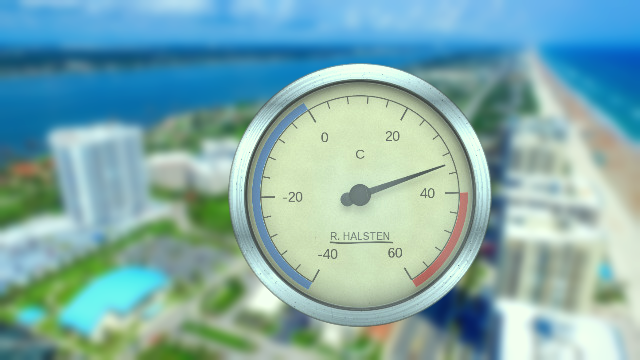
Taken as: 34 °C
